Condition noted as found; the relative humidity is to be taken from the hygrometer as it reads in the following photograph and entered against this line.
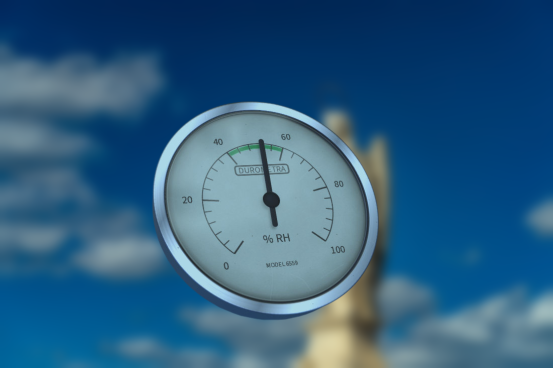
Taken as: 52 %
